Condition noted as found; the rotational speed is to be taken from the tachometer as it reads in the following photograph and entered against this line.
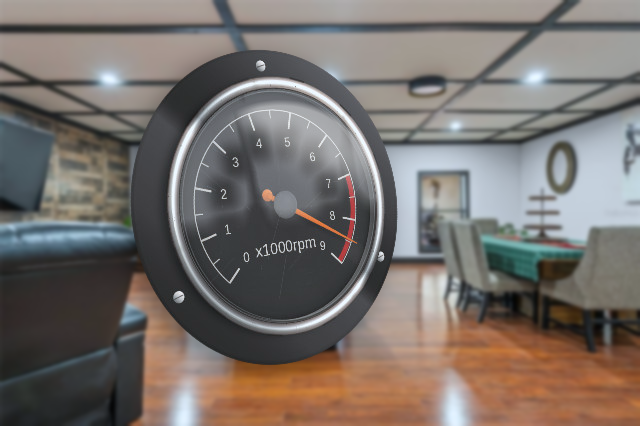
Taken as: 8500 rpm
